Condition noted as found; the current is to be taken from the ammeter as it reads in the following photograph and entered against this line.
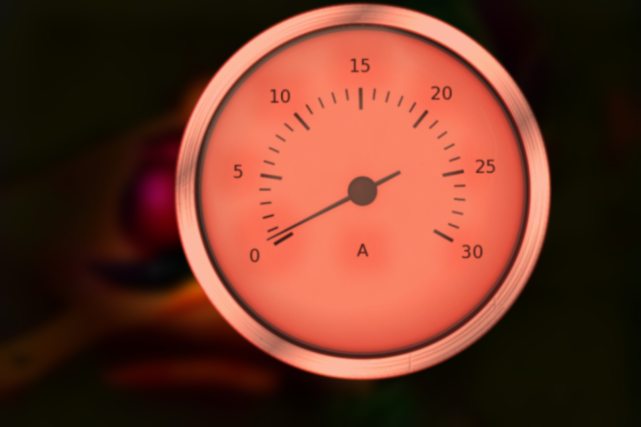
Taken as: 0.5 A
